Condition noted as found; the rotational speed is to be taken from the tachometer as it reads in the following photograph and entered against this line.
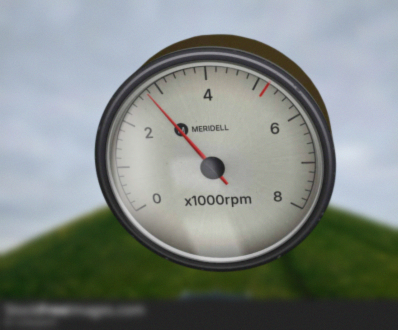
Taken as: 2800 rpm
